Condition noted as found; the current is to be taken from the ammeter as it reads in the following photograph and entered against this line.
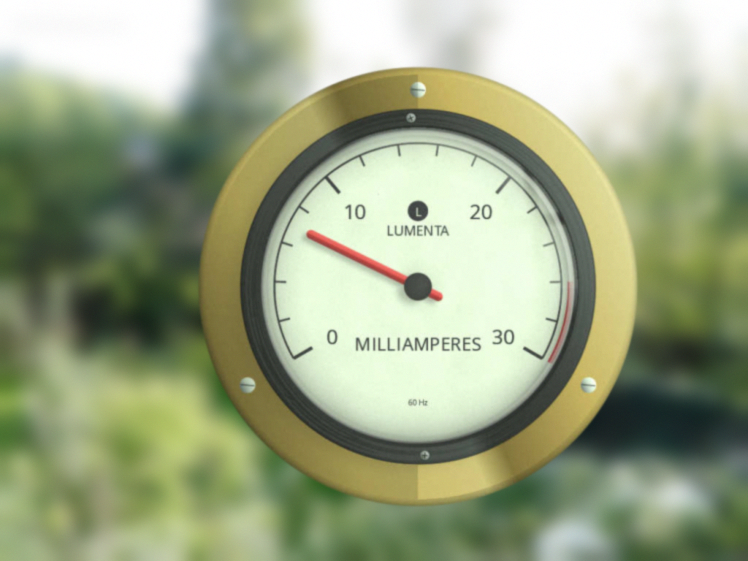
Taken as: 7 mA
